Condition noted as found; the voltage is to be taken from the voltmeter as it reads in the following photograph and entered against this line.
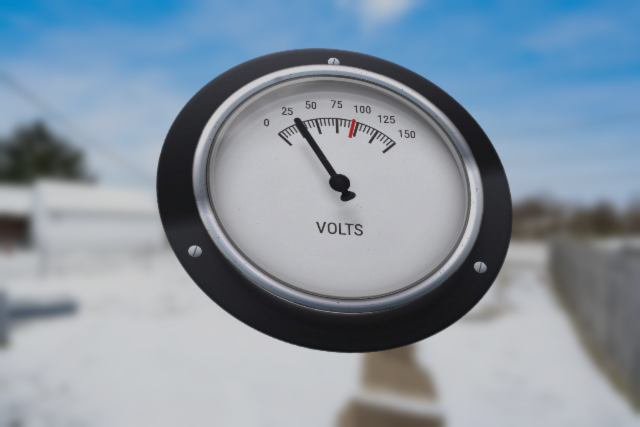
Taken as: 25 V
